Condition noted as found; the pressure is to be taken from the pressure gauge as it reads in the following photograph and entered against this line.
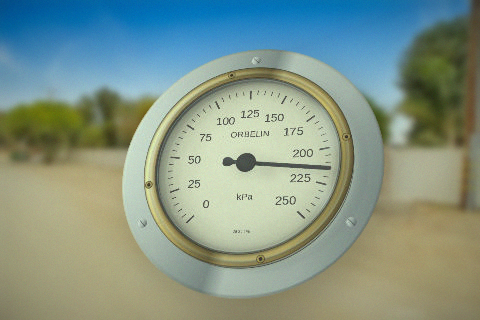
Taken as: 215 kPa
